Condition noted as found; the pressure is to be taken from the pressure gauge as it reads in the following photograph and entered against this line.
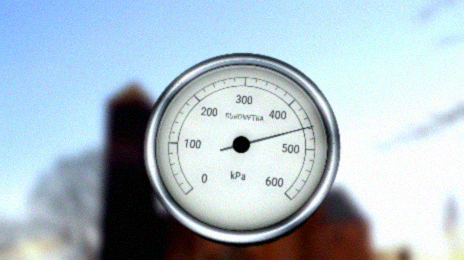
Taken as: 460 kPa
